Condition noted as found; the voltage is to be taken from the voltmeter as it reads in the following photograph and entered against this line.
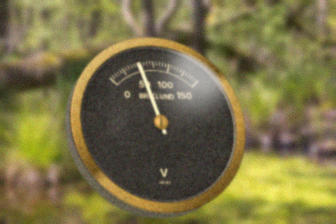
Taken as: 50 V
